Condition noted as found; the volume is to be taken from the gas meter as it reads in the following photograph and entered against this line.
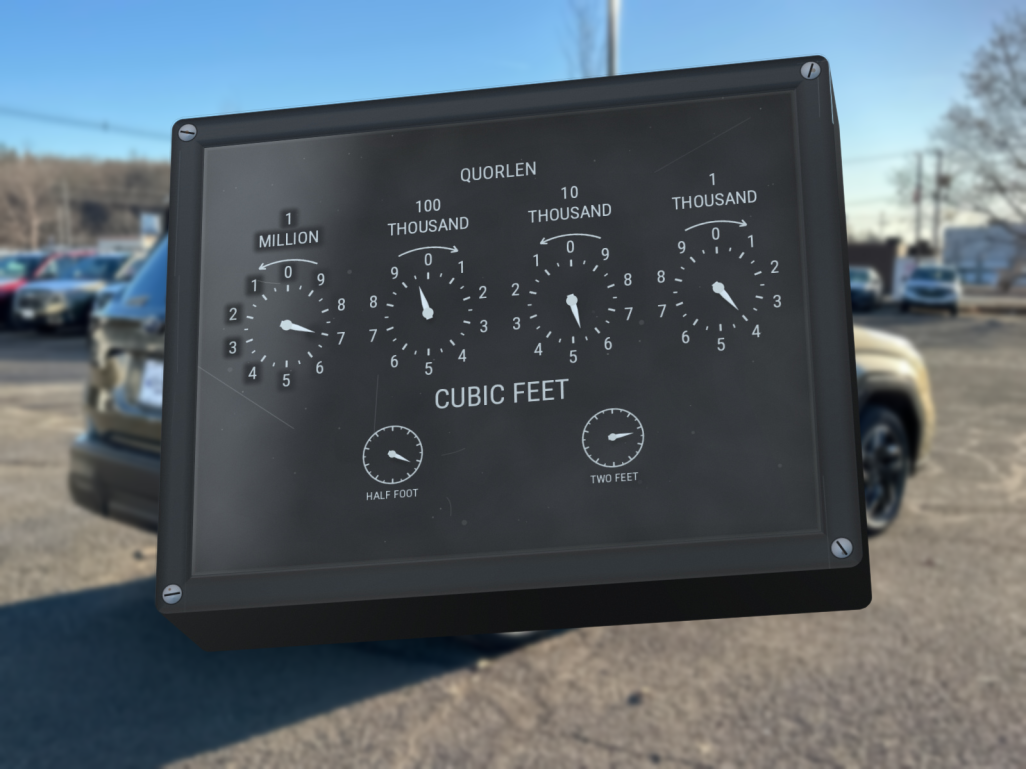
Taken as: 695400 ft³
